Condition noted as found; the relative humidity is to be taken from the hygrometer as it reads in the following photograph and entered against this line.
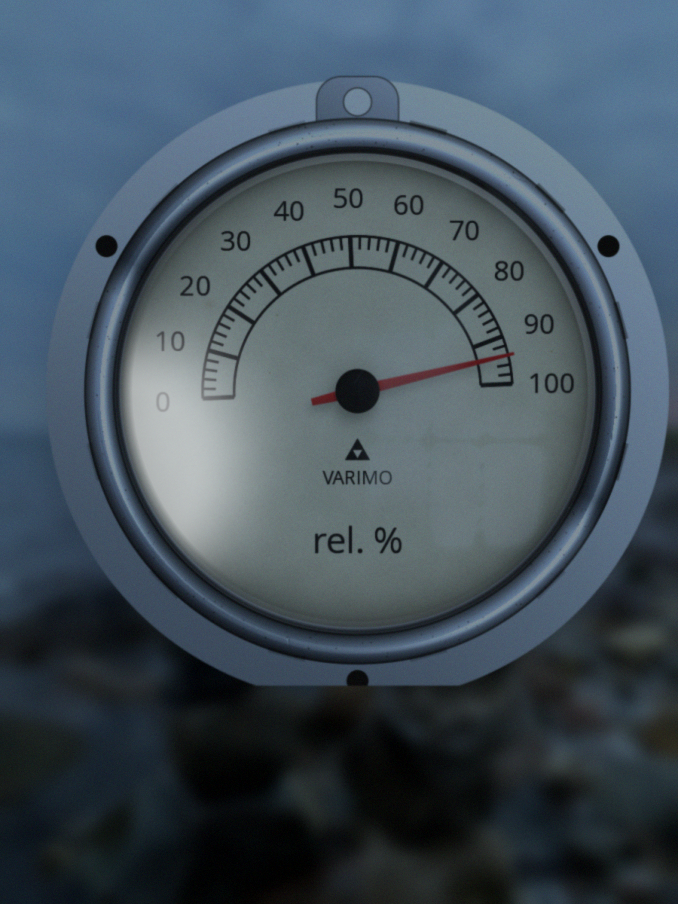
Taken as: 94 %
